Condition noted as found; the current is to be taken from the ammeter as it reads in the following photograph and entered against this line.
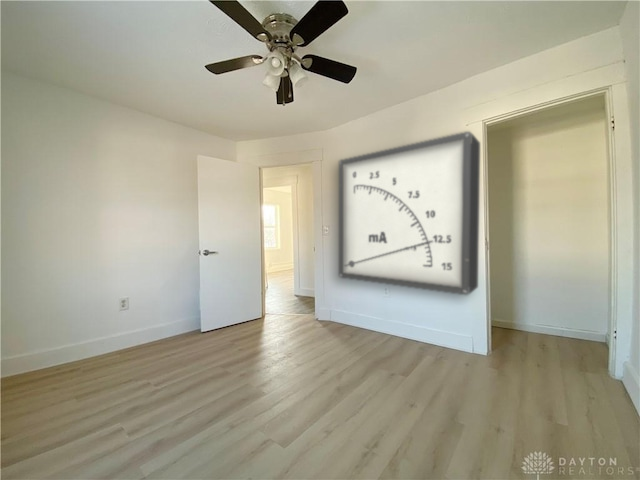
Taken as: 12.5 mA
